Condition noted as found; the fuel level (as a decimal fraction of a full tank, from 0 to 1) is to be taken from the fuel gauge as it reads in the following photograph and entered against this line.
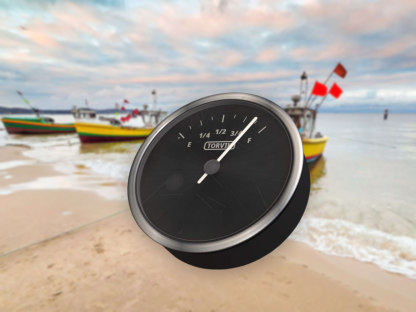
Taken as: 0.875
